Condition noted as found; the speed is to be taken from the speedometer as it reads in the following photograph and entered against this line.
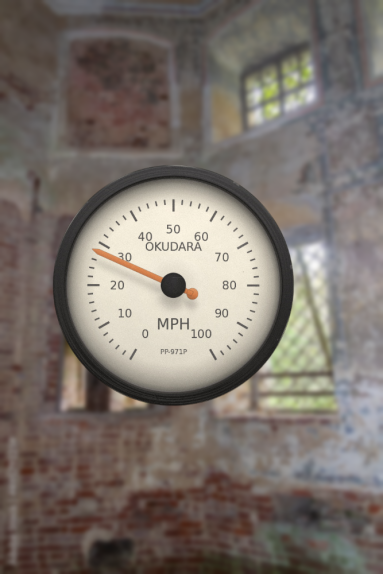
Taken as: 28 mph
